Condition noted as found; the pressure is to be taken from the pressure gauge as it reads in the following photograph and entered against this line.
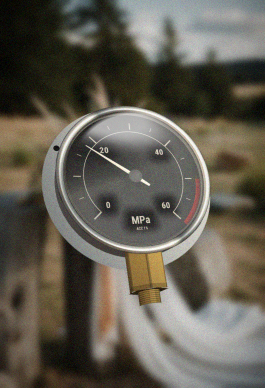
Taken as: 17.5 MPa
